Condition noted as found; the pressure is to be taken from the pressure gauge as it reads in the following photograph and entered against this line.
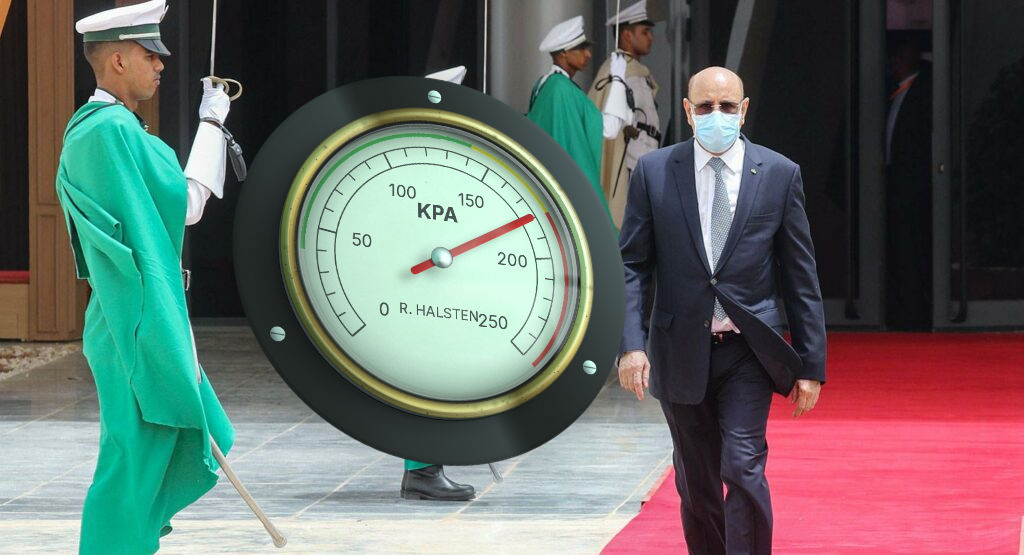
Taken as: 180 kPa
